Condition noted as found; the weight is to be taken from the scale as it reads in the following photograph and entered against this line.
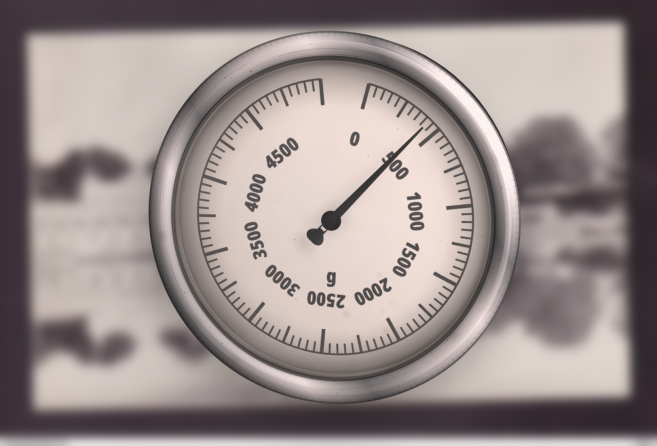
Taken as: 425 g
